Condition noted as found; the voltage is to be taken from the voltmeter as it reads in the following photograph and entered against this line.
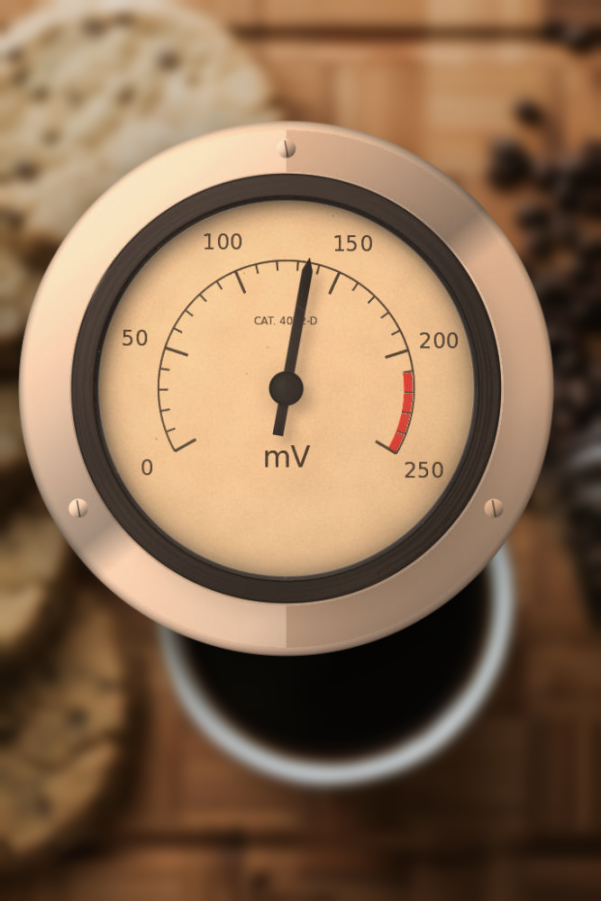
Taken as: 135 mV
